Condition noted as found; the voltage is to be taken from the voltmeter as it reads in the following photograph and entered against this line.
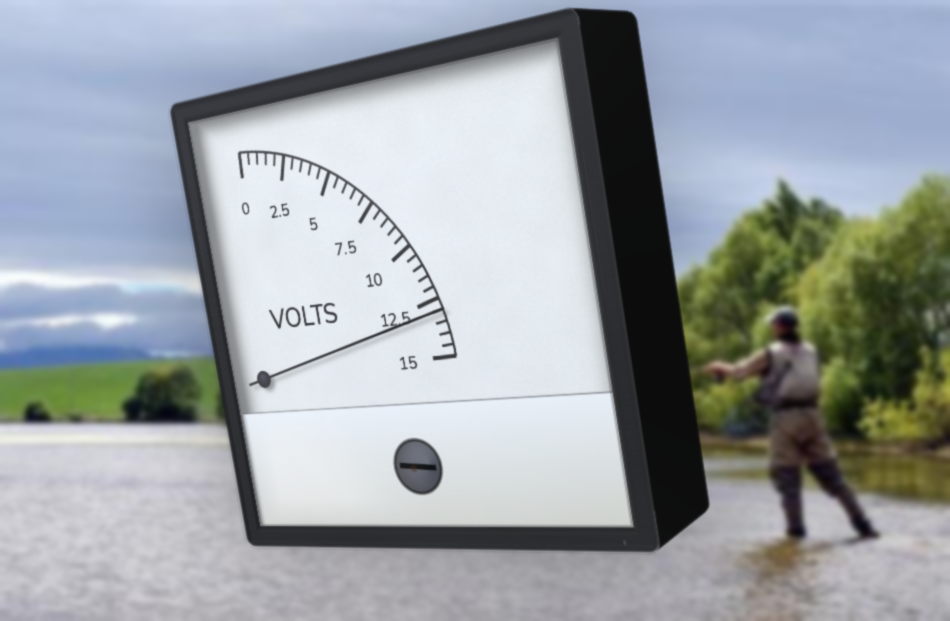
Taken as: 13 V
